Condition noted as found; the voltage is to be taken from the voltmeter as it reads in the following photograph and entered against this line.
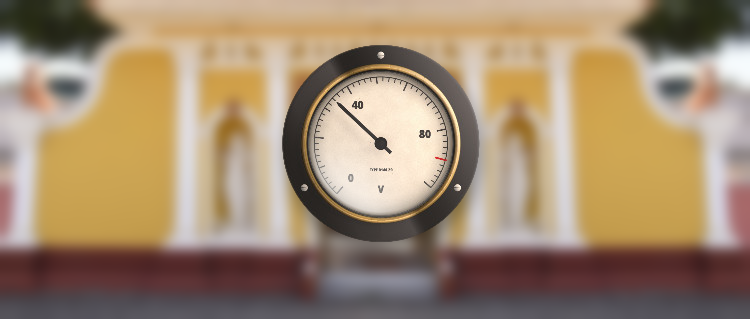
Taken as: 34 V
